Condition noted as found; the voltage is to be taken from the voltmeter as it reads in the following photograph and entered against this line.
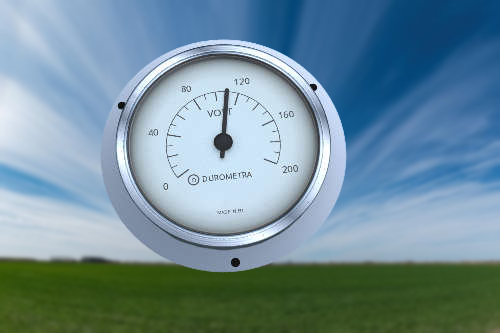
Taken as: 110 V
